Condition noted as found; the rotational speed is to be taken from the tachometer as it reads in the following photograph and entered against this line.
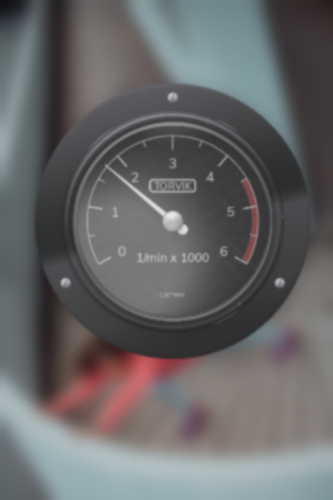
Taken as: 1750 rpm
